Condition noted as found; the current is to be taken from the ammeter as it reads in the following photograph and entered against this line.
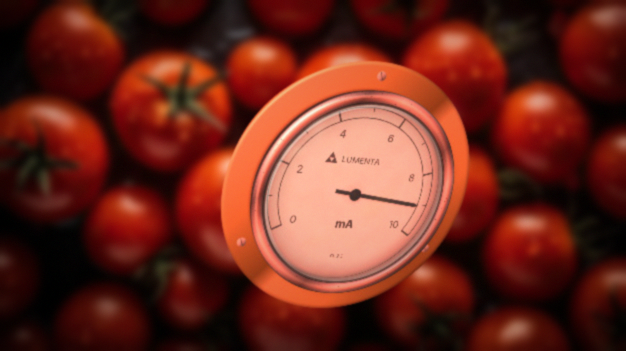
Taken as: 9 mA
